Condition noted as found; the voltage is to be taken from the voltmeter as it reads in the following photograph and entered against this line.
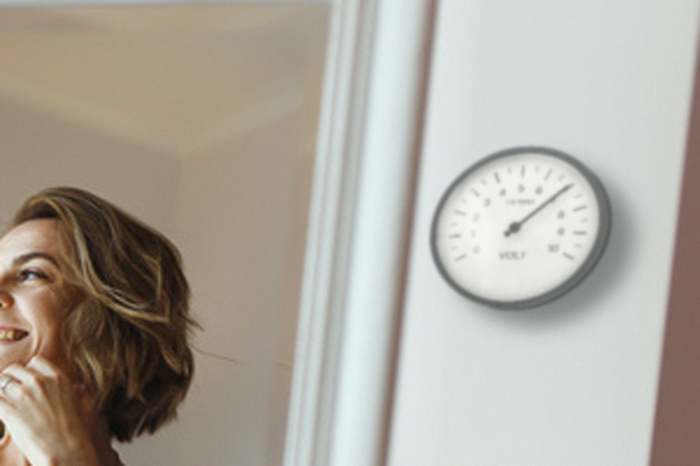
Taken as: 7 V
